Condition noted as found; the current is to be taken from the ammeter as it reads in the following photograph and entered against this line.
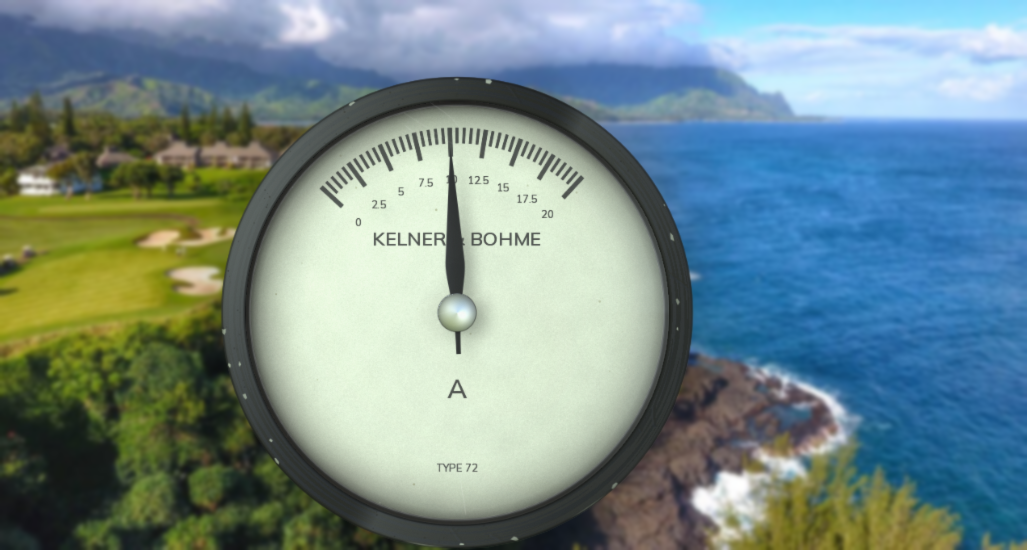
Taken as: 10 A
